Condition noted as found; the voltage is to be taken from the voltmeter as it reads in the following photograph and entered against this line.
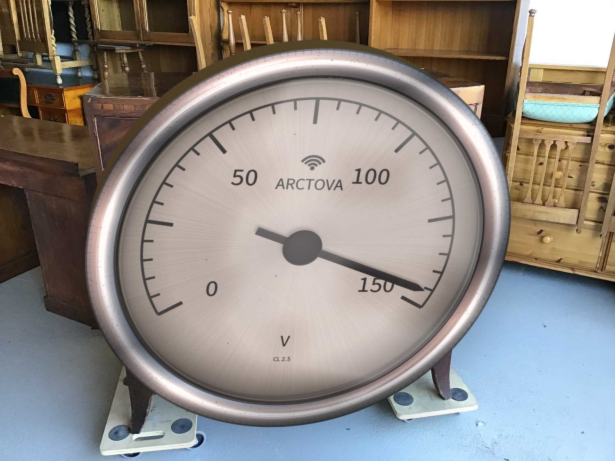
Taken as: 145 V
